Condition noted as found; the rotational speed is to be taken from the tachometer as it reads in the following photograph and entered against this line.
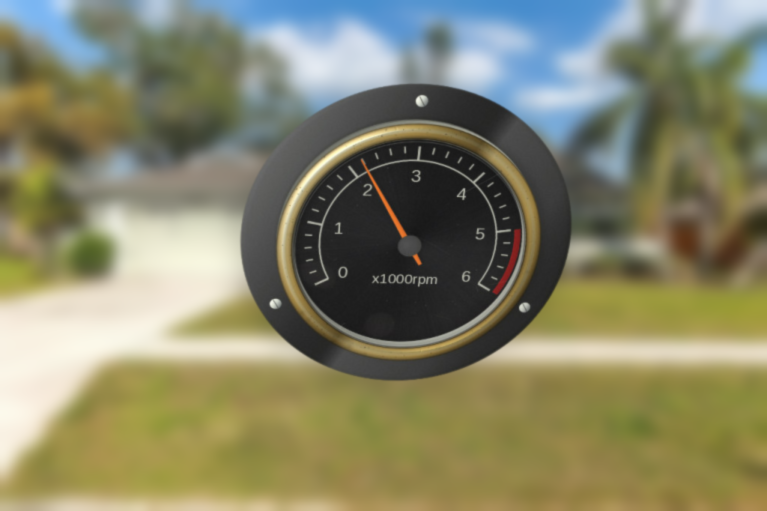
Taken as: 2200 rpm
